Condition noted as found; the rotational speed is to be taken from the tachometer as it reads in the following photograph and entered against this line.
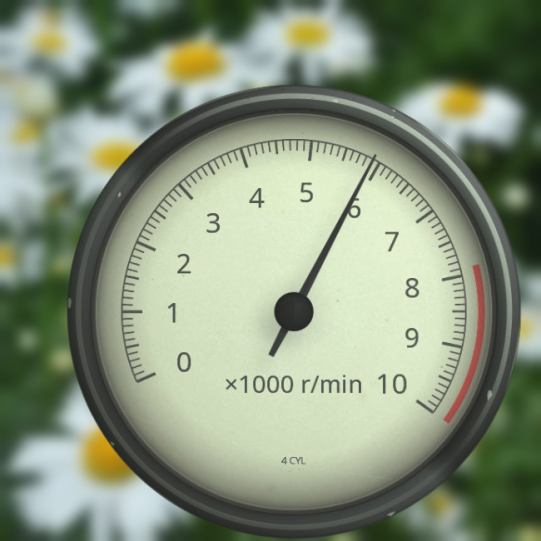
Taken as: 5900 rpm
